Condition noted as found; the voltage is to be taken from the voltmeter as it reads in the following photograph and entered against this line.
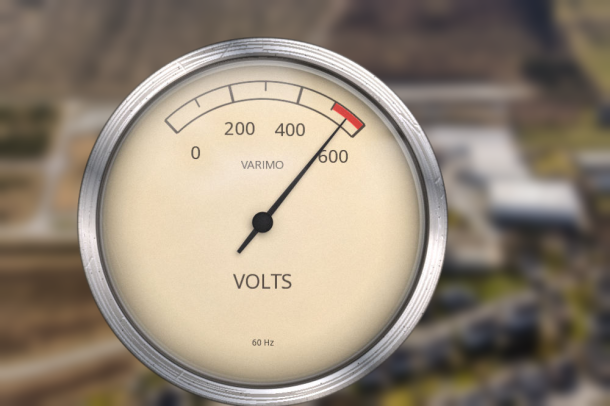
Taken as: 550 V
